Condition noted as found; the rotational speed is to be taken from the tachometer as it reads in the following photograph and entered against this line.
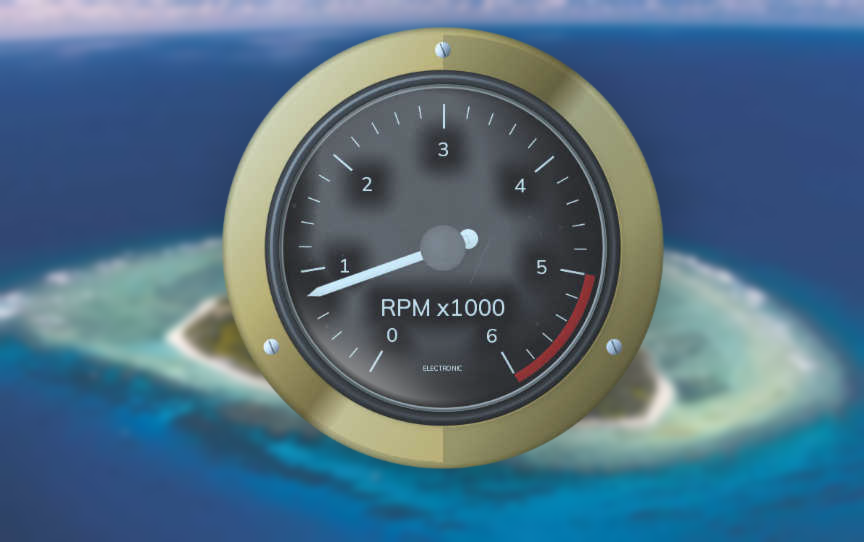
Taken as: 800 rpm
